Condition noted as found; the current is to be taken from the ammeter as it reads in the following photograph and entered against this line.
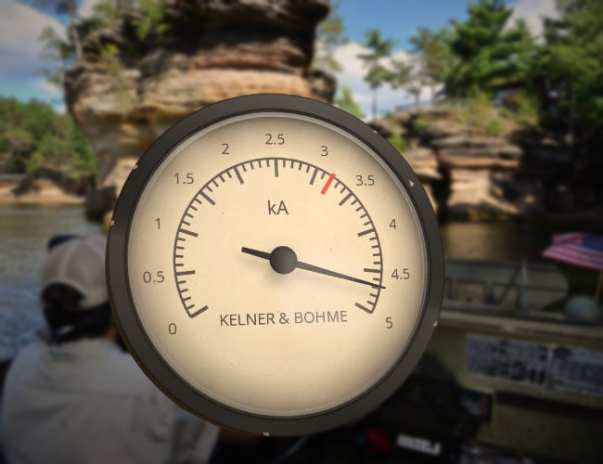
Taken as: 4.7 kA
